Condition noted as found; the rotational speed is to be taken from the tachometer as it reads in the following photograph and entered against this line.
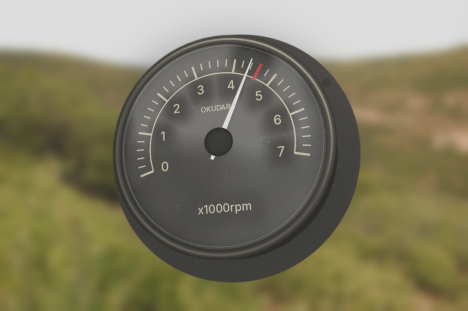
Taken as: 4400 rpm
